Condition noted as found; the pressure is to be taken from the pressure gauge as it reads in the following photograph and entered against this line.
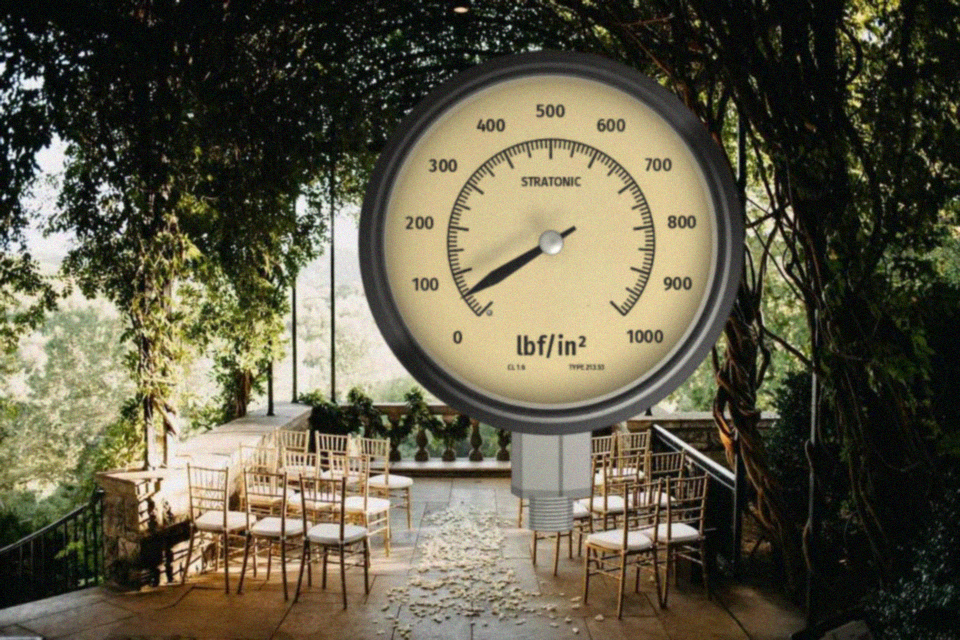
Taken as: 50 psi
